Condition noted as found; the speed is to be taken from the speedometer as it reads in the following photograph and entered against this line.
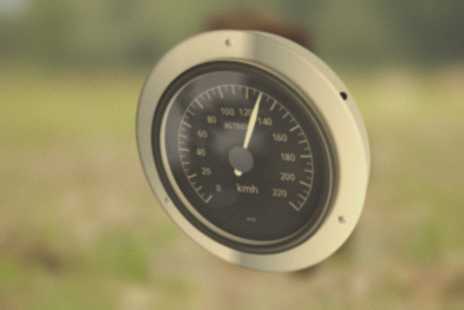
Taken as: 130 km/h
